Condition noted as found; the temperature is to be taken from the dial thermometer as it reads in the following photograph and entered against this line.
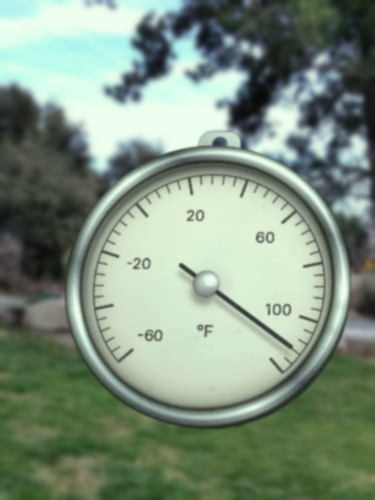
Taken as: 112 °F
